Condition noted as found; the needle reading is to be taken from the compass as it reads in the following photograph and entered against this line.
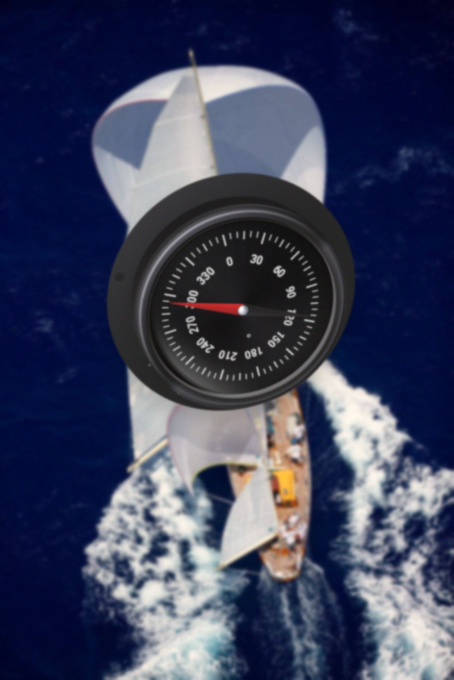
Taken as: 295 °
